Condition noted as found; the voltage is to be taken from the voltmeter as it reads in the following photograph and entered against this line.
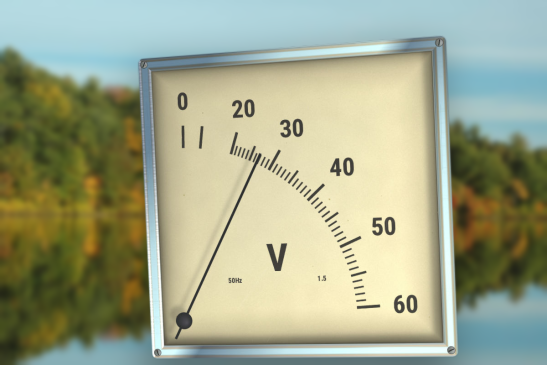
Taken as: 27 V
